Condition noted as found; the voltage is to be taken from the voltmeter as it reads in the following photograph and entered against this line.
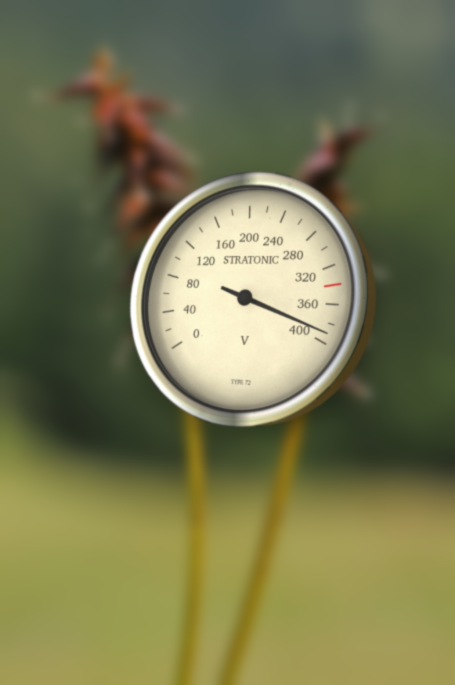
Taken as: 390 V
